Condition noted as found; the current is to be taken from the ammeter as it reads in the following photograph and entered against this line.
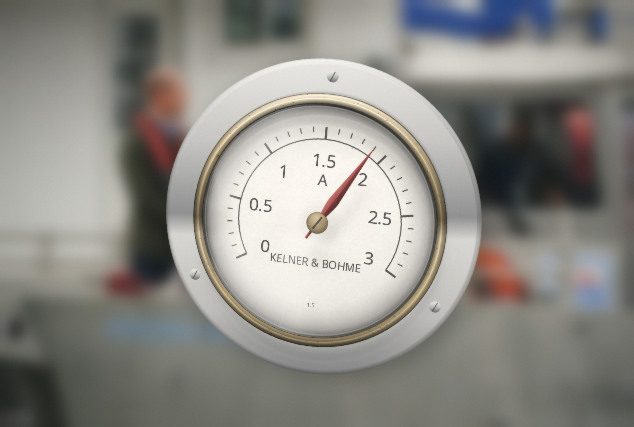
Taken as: 1.9 A
